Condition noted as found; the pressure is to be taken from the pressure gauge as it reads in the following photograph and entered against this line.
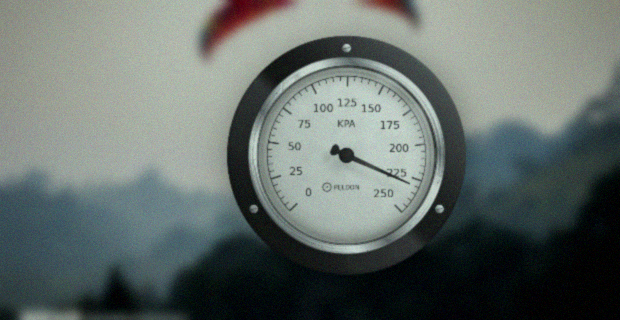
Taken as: 230 kPa
